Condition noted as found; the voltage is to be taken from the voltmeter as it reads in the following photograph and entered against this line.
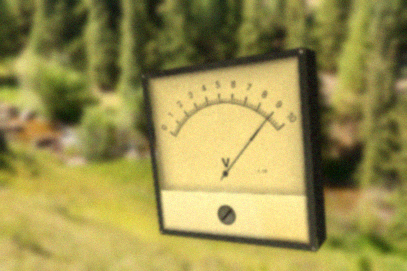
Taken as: 9 V
